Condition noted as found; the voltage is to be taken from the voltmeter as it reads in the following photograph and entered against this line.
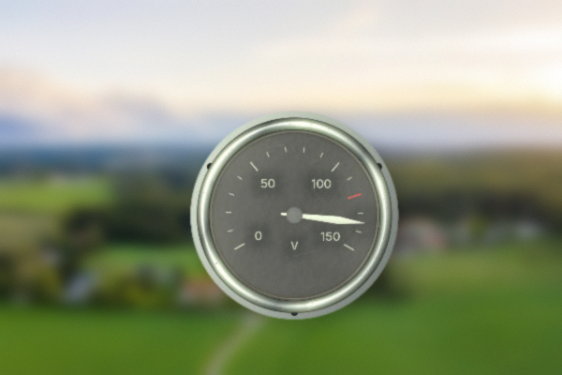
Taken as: 135 V
